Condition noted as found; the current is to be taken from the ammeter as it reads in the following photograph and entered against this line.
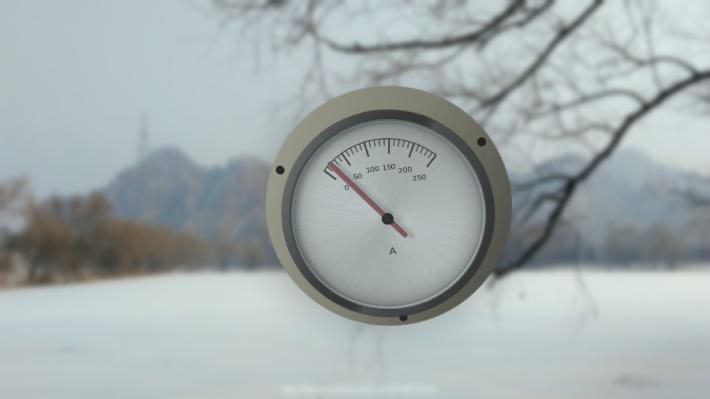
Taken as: 20 A
